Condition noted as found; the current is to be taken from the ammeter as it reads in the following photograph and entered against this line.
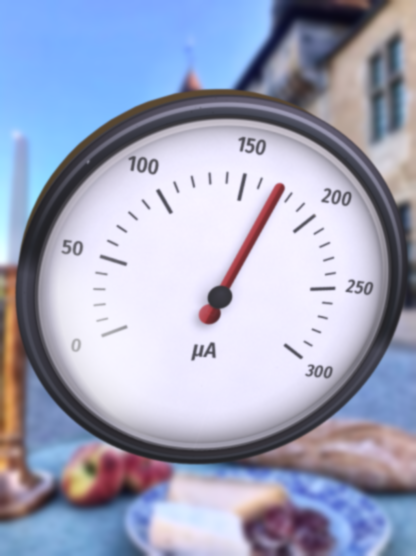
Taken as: 170 µA
